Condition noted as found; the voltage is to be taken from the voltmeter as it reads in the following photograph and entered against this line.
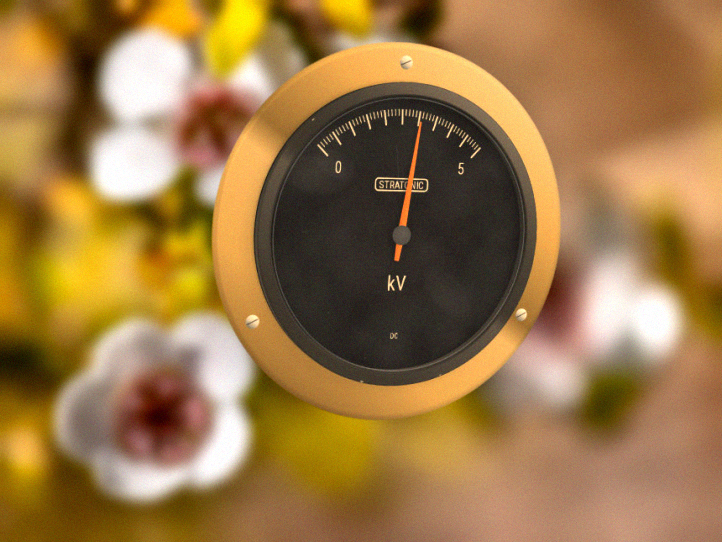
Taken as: 3 kV
